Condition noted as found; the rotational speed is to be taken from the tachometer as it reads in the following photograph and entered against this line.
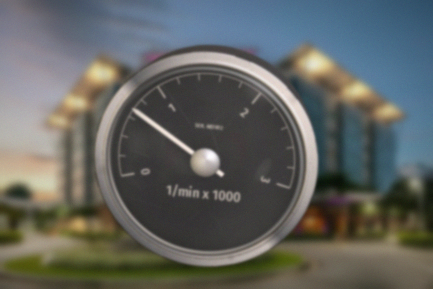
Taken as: 700 rpm
